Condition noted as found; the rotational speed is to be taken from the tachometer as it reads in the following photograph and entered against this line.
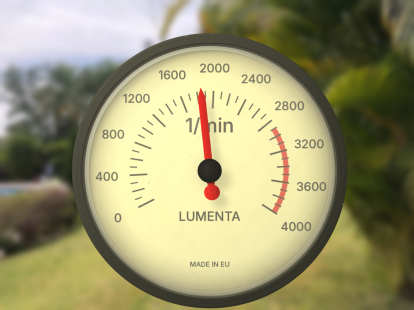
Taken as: 1850 rpm
